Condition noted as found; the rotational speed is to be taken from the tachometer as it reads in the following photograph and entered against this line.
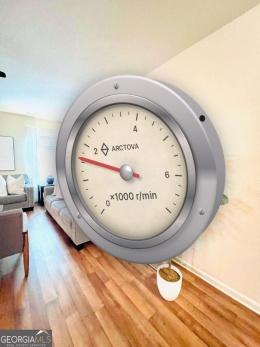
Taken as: 1625 rpm
